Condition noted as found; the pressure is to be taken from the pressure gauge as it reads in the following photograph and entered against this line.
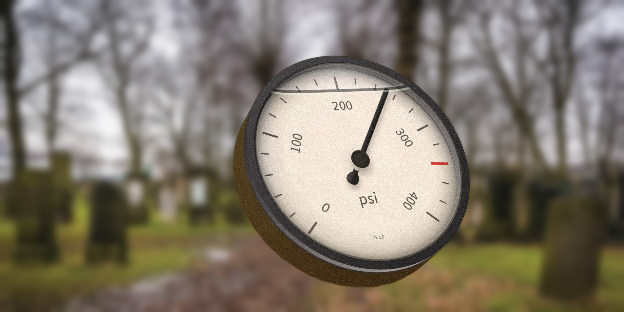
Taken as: 250 psi
